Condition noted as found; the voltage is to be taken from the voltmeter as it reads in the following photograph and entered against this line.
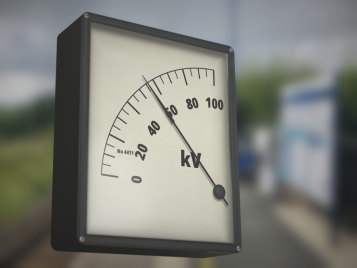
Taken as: 55 kV
